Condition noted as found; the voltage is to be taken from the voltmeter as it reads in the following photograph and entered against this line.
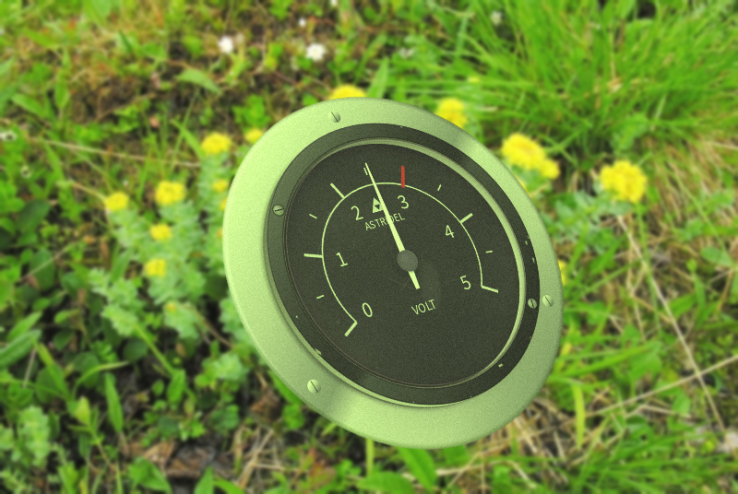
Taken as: 2.5 V
